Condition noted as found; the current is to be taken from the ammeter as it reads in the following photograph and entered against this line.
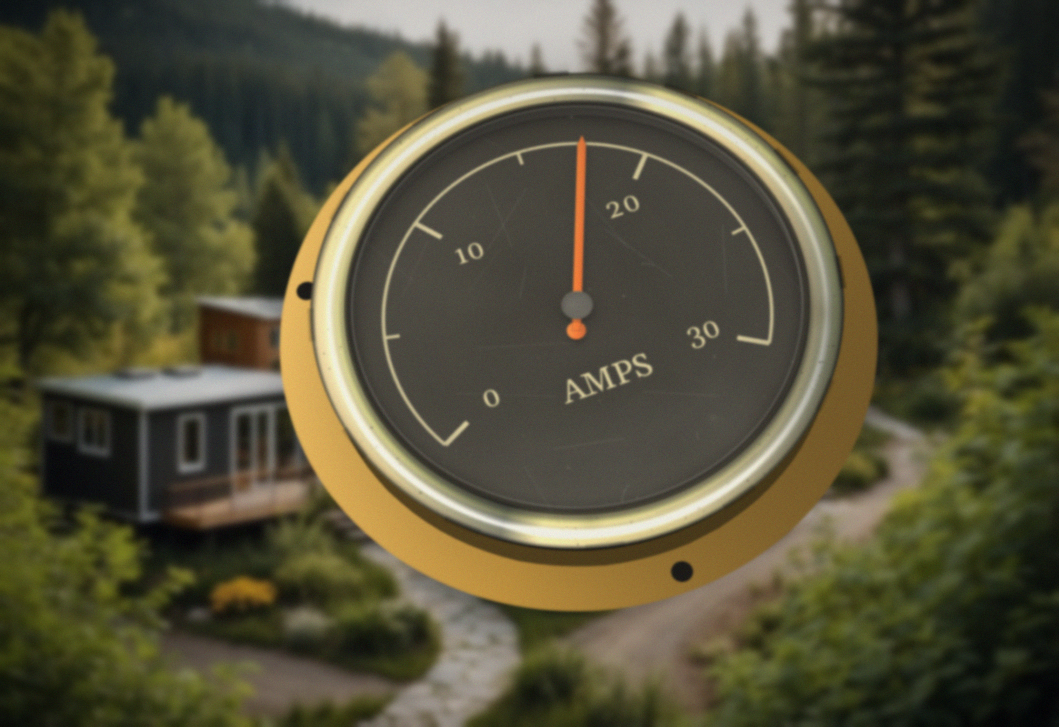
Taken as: 17.5 A
